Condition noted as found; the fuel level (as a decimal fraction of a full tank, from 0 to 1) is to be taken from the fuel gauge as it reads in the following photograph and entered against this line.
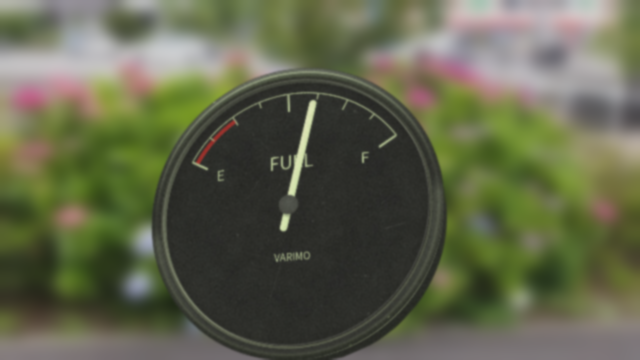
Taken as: 0.625
